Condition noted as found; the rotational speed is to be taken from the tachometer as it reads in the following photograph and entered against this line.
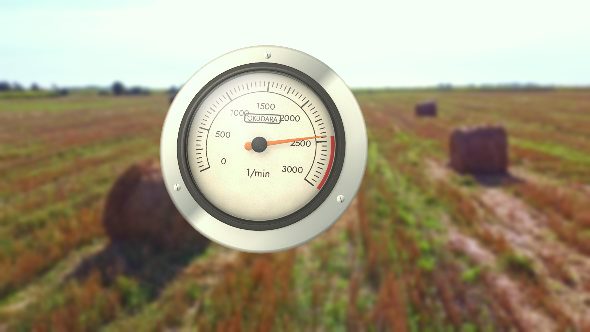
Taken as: 2450 rpm
